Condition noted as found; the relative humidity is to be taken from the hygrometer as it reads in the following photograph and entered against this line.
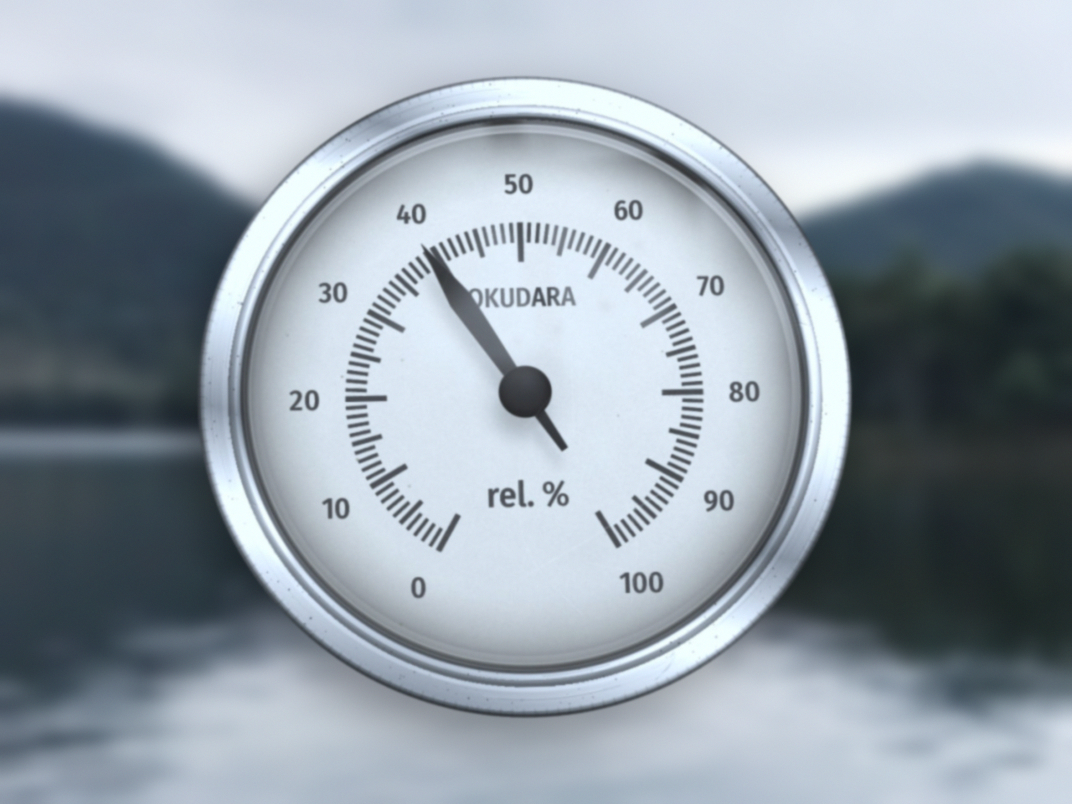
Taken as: 39 %
